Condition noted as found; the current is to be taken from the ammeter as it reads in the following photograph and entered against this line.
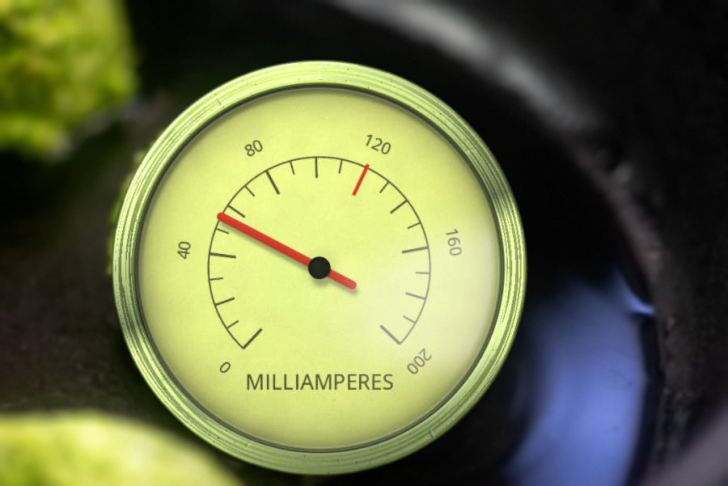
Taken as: 55 mA
